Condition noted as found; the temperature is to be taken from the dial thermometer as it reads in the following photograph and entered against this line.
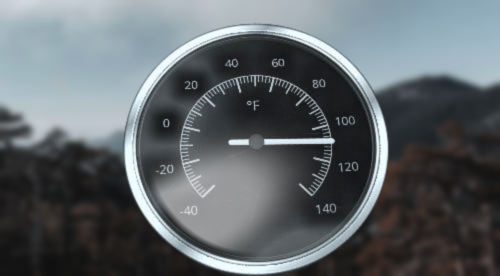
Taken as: 110 °F
